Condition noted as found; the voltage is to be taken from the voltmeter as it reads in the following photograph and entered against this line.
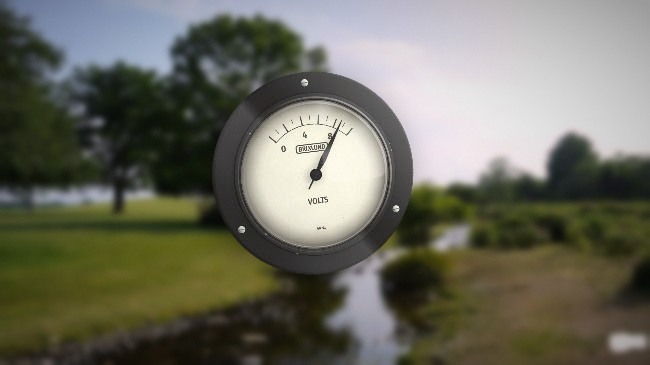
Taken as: 8.5 V
